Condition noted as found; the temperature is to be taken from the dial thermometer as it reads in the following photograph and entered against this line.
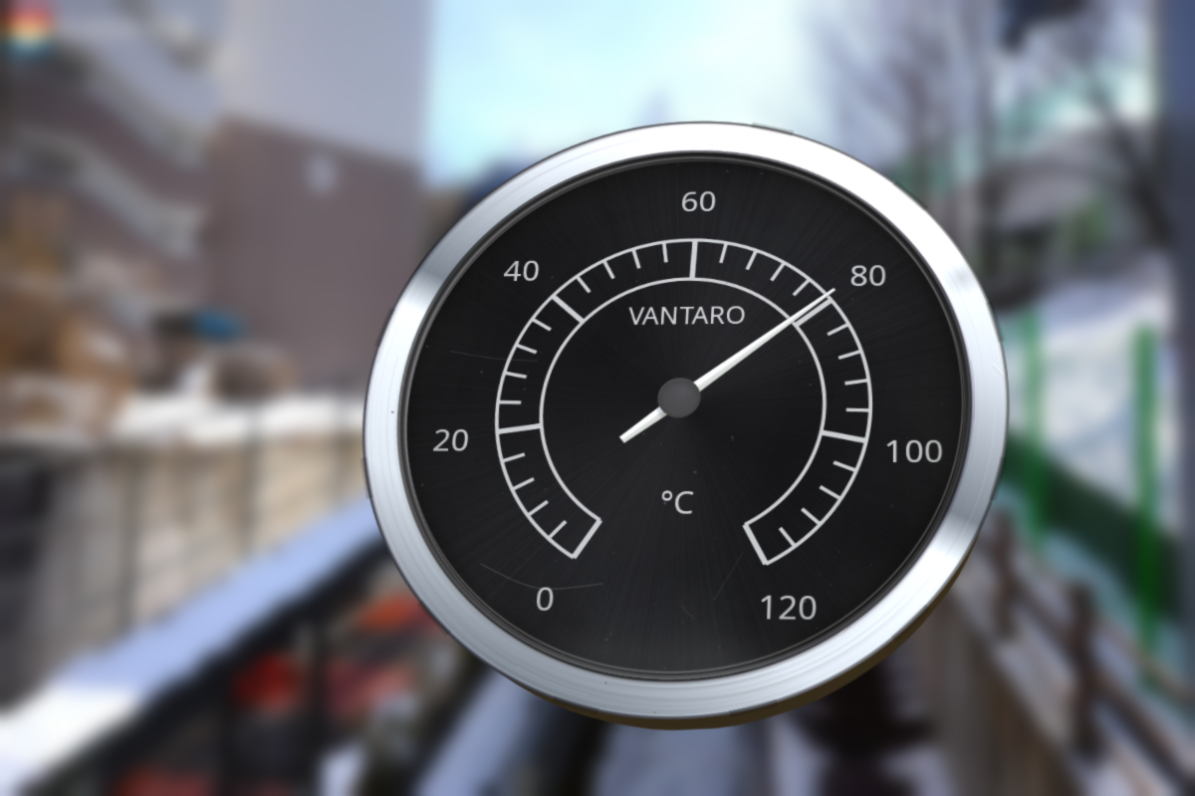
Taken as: 80 °C
